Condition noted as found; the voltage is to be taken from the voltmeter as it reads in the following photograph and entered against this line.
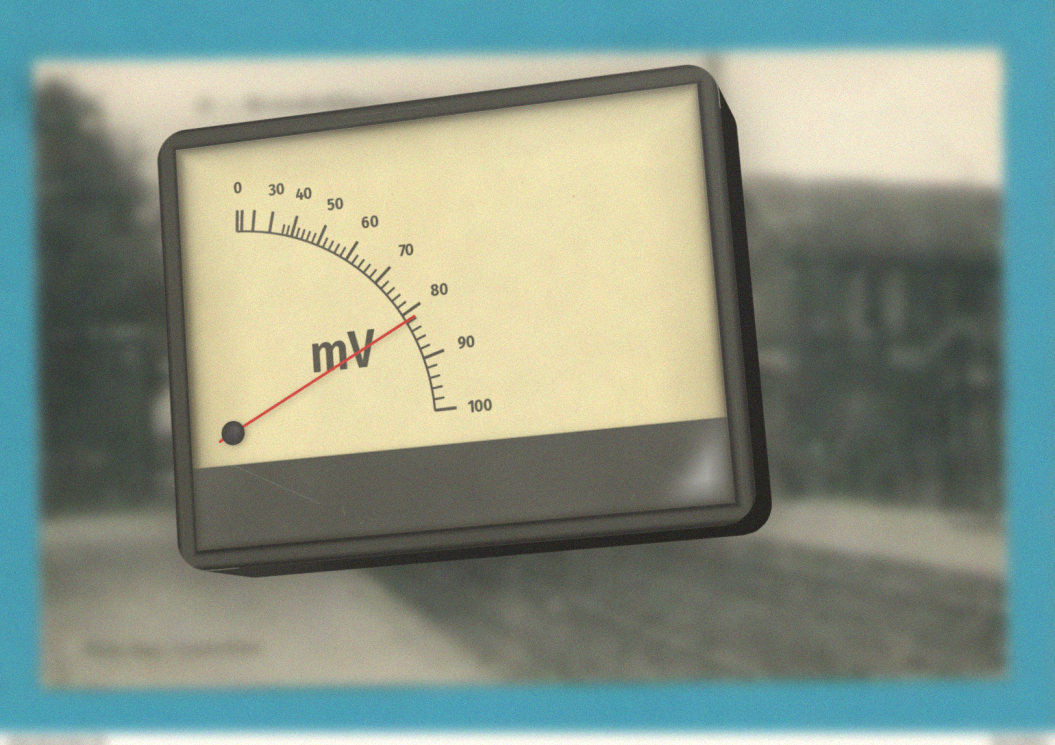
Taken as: 82 mV
